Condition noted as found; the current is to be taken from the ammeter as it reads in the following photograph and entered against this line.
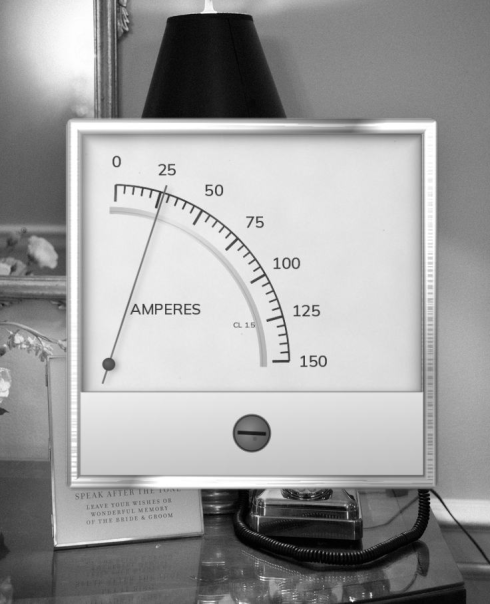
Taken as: 27.5 A
